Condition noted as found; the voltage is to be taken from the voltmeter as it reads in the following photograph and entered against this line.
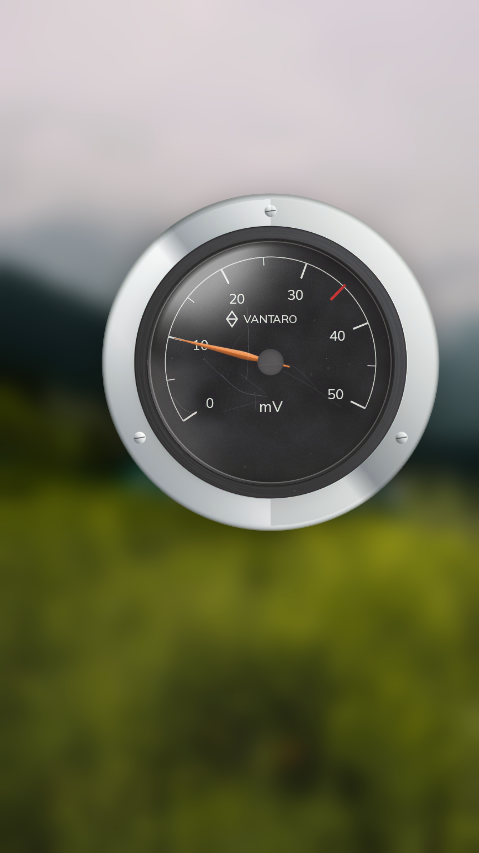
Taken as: 10 mV
